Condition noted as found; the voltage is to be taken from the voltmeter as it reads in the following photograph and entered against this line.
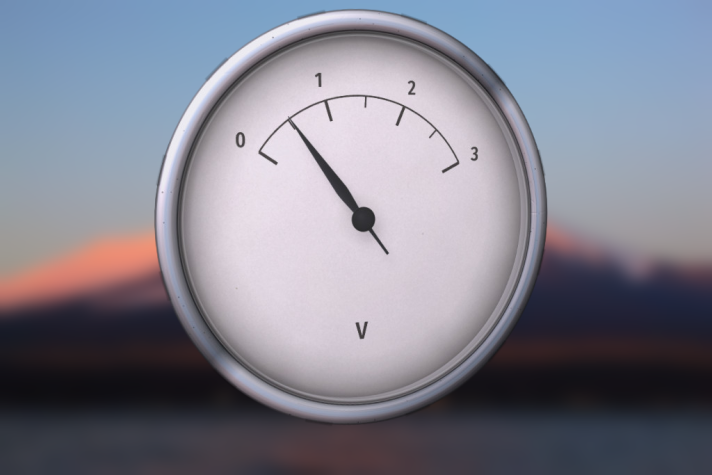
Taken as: 0.5 V
